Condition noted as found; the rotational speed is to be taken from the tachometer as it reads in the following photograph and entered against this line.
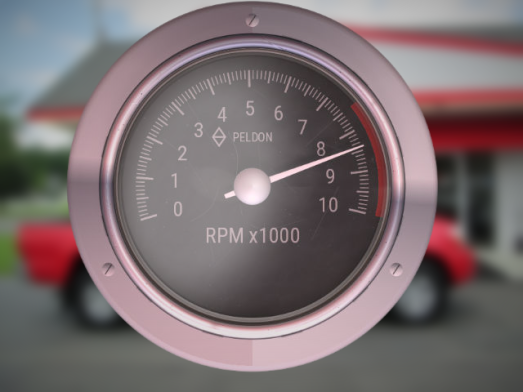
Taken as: 8400 rpm
